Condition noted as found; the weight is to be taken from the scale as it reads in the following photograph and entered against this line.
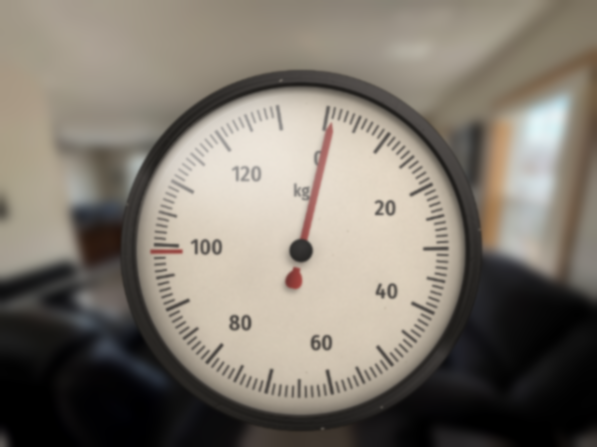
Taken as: 1 kg
